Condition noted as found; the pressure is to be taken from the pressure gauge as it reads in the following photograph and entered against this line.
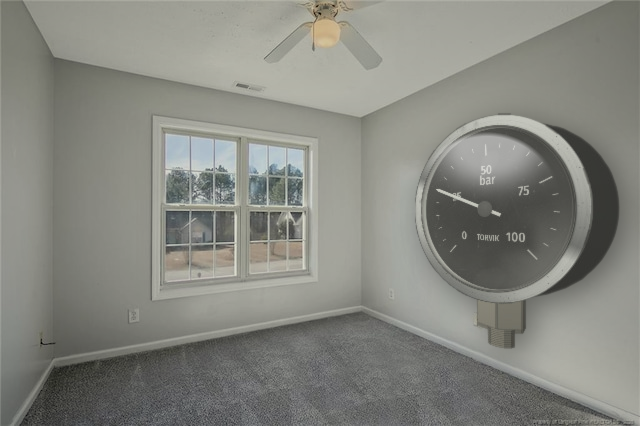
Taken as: 25 bar
